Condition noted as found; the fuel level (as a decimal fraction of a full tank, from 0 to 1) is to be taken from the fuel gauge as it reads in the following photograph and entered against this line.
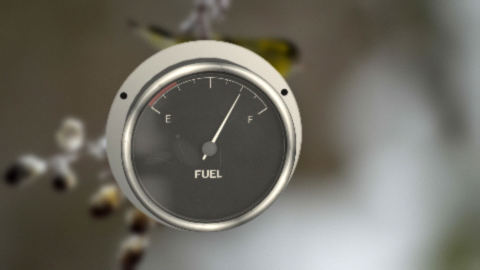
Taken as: 0.75
